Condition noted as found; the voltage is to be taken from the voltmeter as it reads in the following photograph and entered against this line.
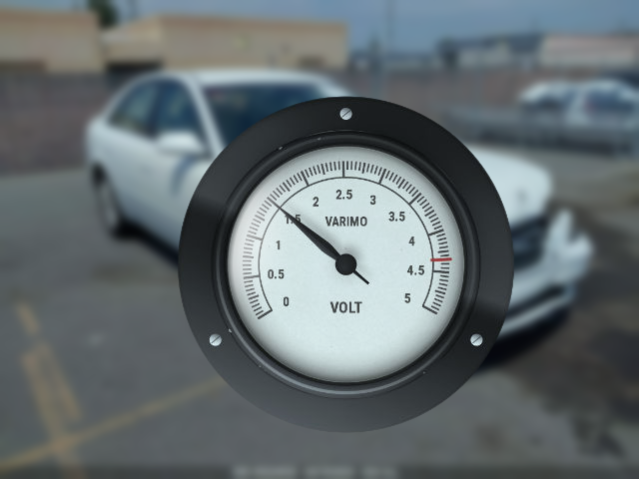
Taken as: 1.5 V
